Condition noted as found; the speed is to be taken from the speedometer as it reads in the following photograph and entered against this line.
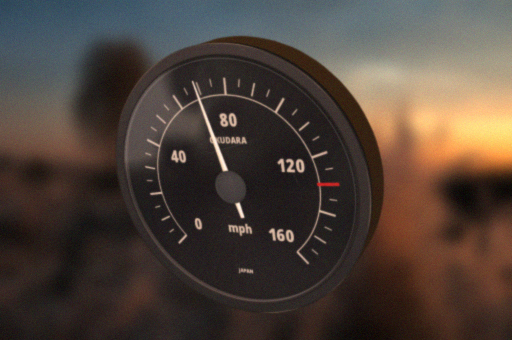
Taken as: 70 mph
